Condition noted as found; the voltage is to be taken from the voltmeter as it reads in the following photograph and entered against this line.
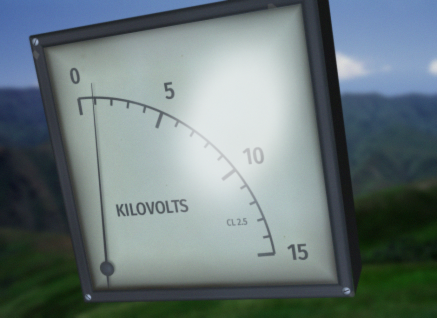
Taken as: 1 kV
